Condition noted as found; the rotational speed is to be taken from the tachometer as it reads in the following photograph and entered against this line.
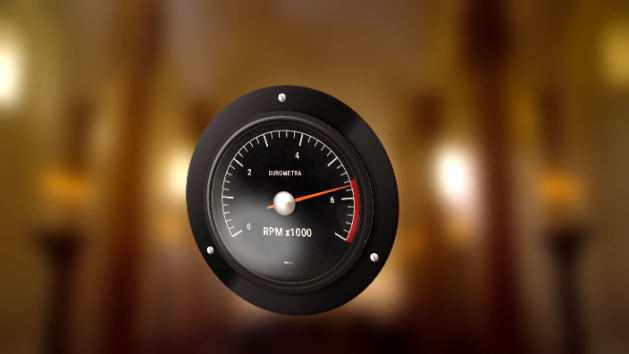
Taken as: 5700 rpm
